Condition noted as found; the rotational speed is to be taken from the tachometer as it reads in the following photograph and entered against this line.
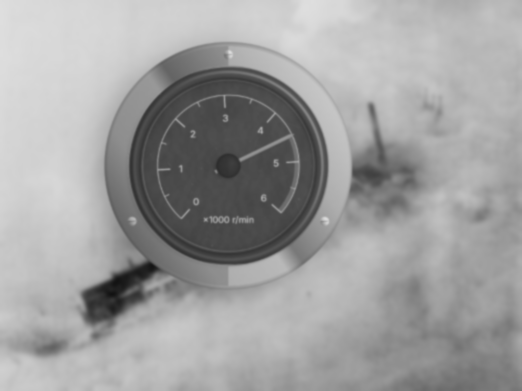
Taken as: 4500 rpm
